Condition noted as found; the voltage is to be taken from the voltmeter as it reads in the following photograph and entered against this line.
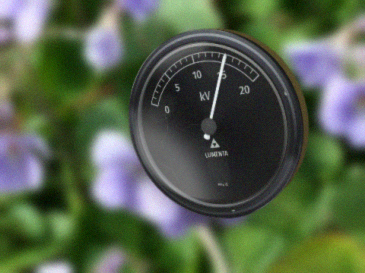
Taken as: 15 kV
